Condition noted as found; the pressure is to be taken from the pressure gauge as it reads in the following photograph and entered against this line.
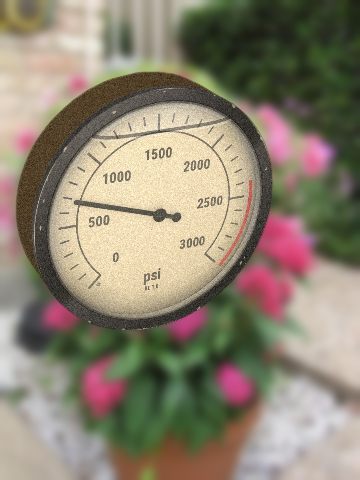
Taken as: 700 psi
